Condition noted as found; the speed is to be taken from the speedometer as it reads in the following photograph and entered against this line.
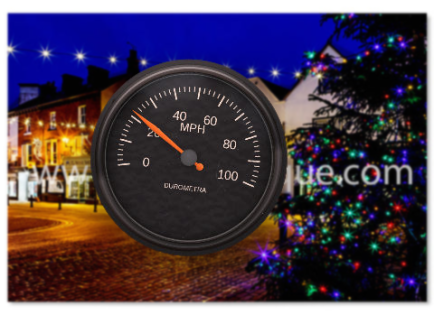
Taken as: 22 mph
